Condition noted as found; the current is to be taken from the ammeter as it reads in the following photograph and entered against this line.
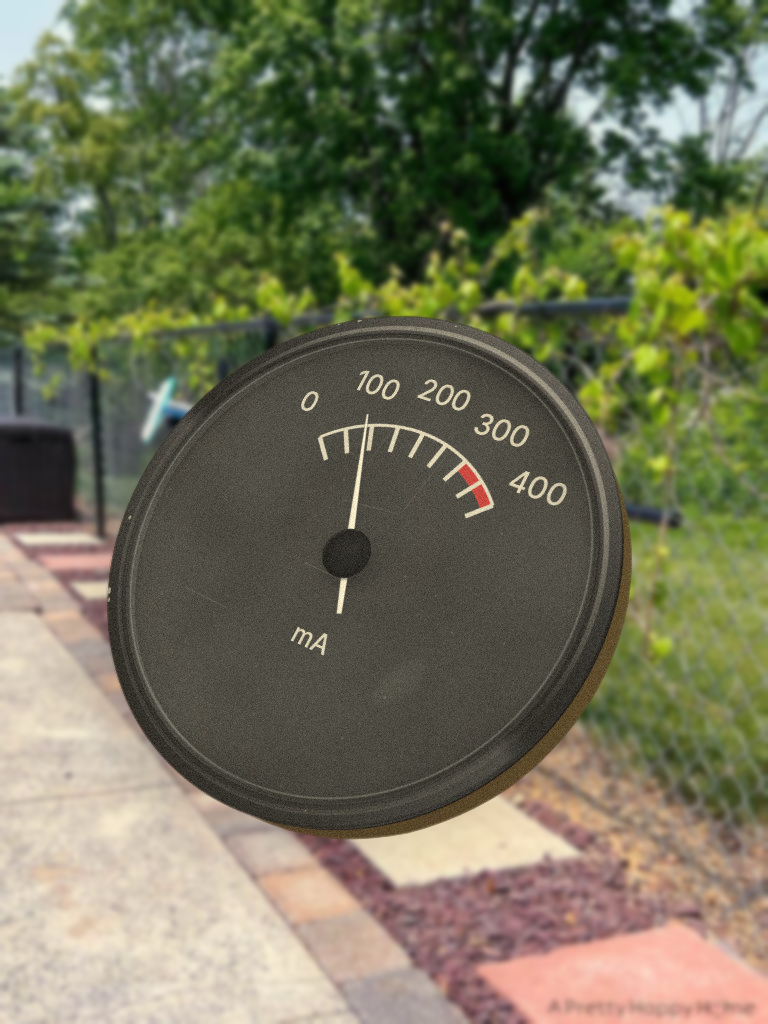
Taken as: 100 mA
